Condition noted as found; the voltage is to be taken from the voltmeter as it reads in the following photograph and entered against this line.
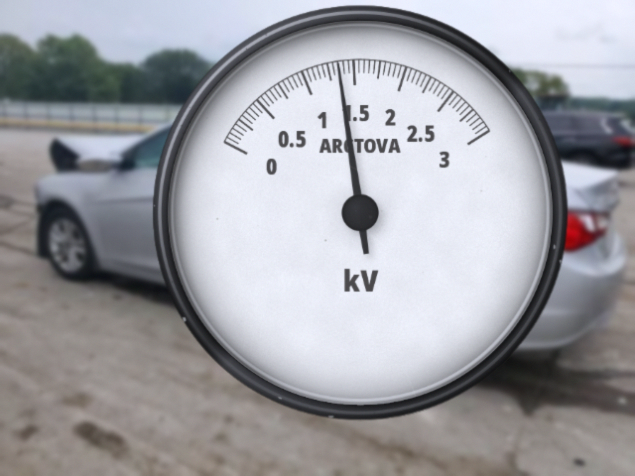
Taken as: 1.35 kV
